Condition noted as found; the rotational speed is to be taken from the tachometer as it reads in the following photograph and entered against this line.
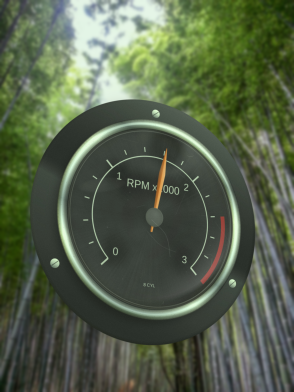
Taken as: 1600 rpm
